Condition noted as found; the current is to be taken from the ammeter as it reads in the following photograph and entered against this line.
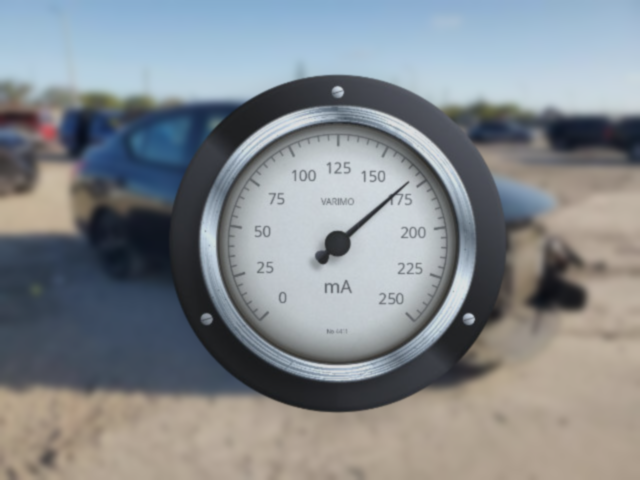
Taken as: 170 mA
